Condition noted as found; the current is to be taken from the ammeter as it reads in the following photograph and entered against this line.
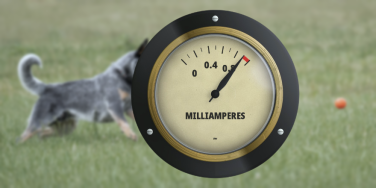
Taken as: 0.9 mA
